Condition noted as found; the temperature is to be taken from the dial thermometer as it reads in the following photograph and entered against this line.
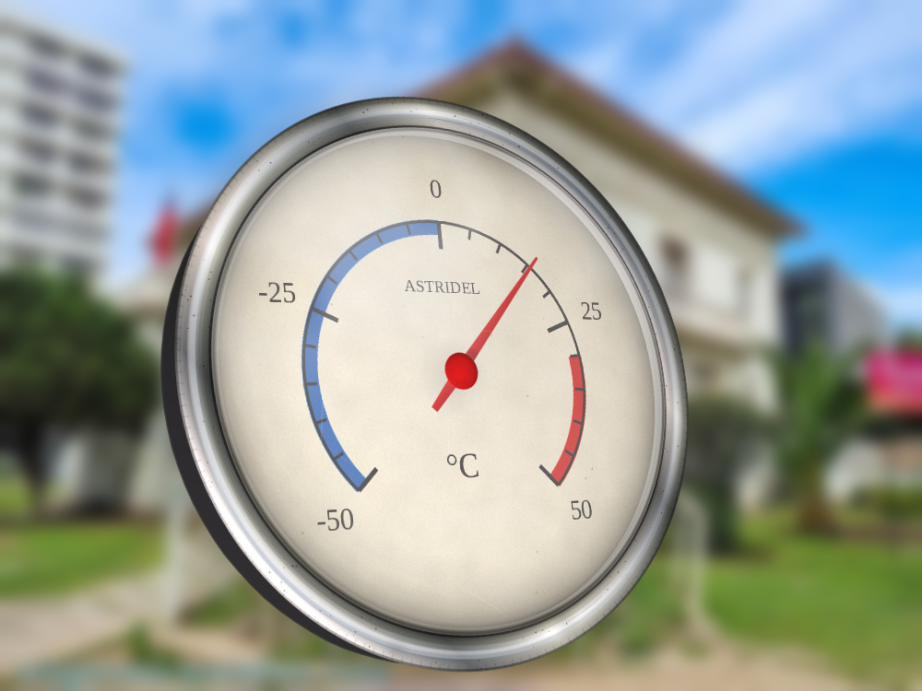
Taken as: 15 °C
